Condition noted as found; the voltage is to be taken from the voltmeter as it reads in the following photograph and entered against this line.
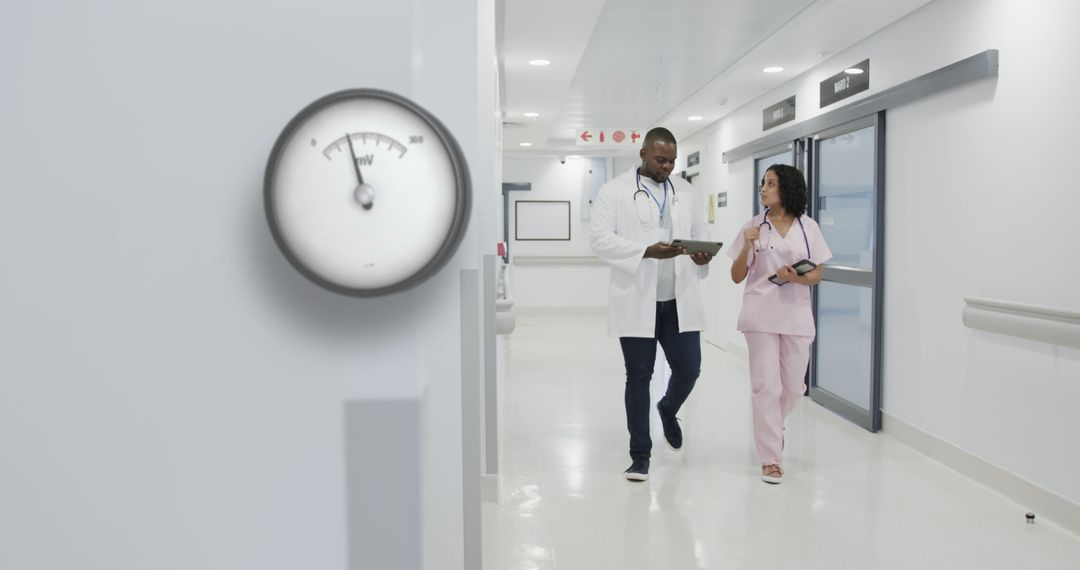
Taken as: 100 mV
